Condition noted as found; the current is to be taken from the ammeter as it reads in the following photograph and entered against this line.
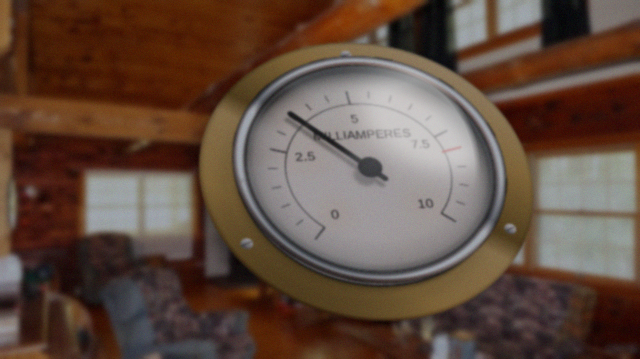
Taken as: 3.5 mA
